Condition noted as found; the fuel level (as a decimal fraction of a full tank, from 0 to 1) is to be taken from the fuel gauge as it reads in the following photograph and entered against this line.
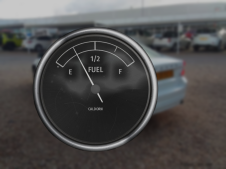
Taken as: 0.25
